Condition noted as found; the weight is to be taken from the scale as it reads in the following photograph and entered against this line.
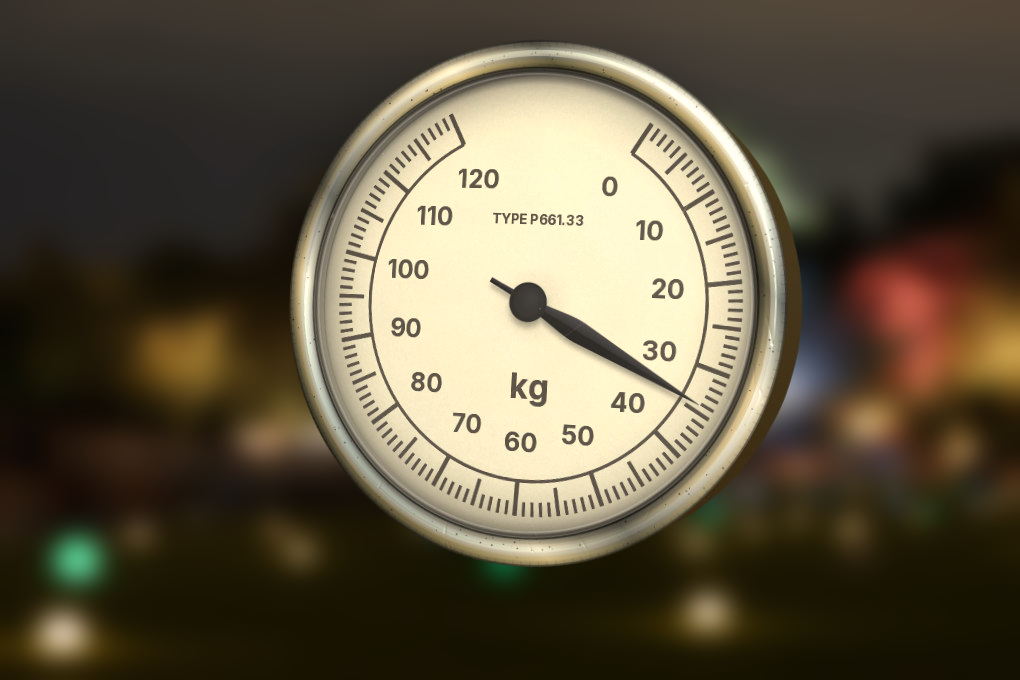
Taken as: 34 kg
